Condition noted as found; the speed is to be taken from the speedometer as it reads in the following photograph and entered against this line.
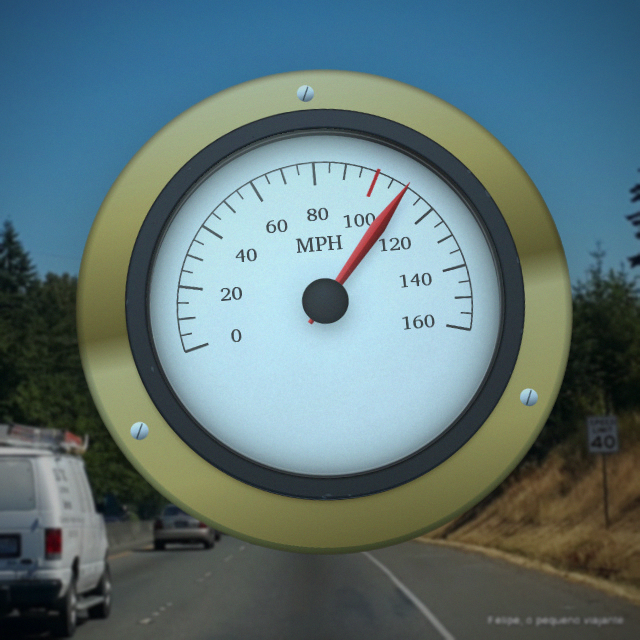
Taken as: 110 mph
